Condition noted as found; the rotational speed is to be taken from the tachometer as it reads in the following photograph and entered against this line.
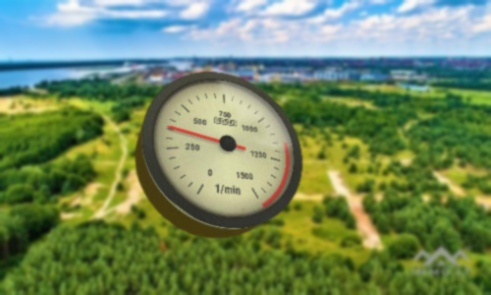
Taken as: 350 rpm
